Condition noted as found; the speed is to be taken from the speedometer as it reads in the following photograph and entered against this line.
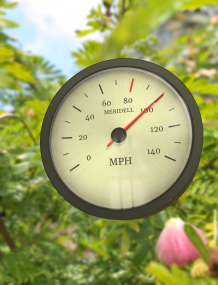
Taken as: 100 mph
